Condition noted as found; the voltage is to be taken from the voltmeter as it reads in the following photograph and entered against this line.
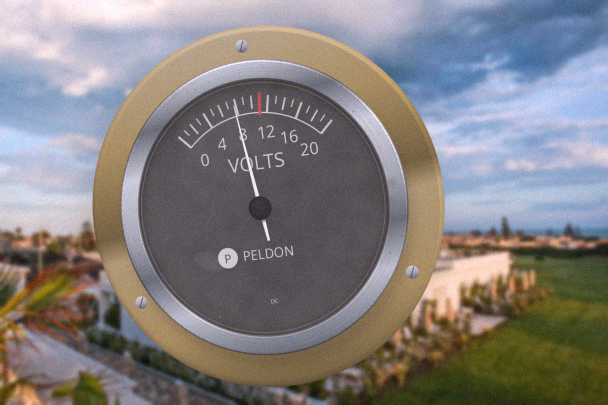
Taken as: 8 V
